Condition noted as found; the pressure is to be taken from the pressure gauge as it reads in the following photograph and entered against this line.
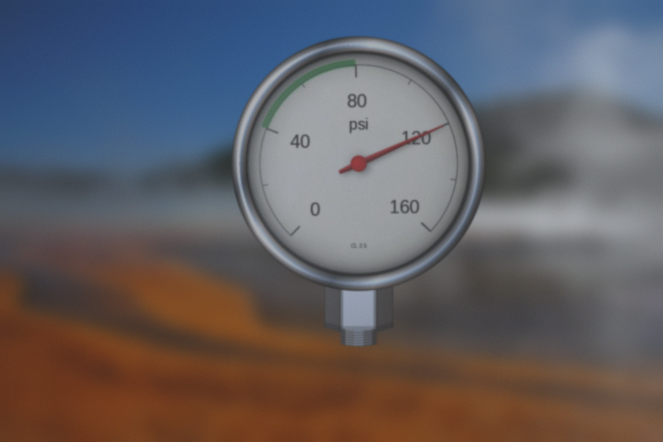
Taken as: 120 psi
